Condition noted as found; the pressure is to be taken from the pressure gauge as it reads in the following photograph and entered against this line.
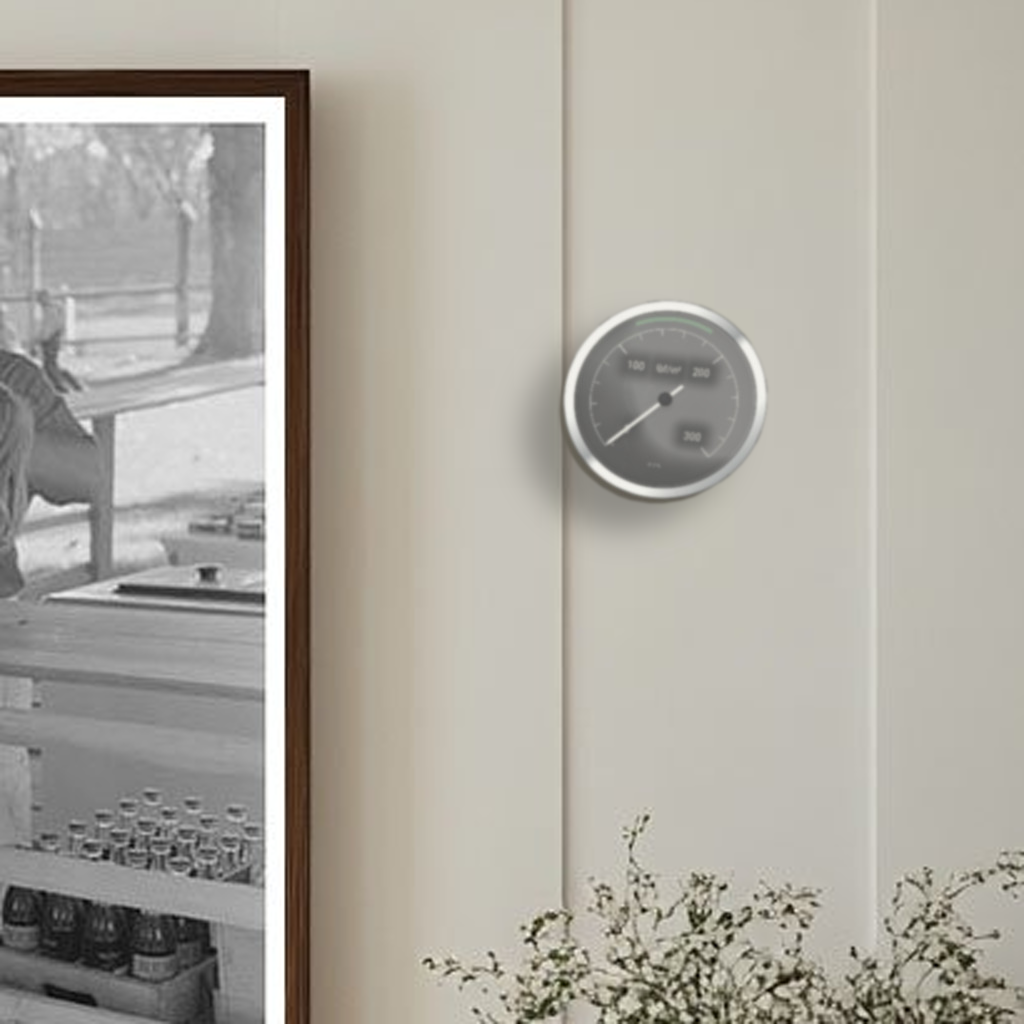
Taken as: 0 psi
